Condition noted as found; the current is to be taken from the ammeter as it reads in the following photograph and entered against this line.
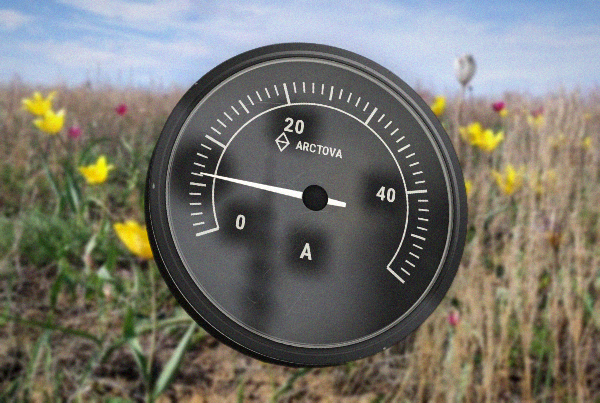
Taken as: 6 A
